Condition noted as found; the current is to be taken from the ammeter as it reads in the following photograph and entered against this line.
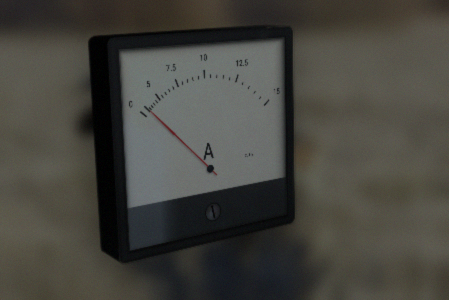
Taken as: 2.5 A
